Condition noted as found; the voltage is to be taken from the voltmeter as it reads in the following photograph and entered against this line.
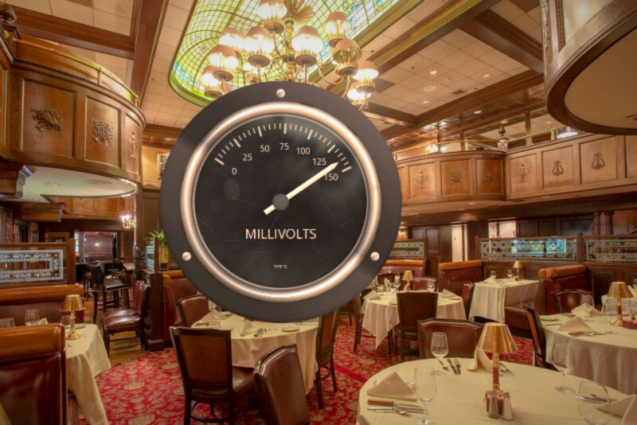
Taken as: 140 mV
